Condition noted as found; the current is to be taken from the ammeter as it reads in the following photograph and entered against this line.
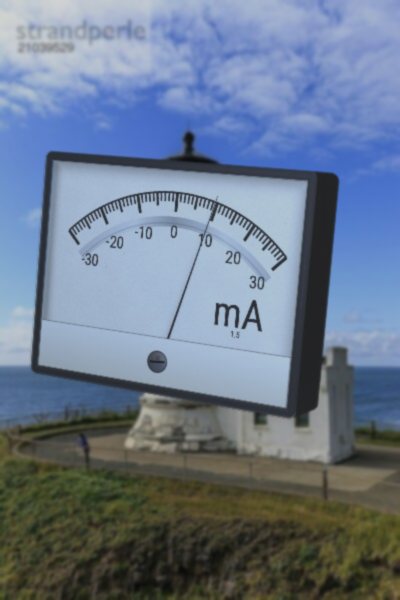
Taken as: 10 mA
